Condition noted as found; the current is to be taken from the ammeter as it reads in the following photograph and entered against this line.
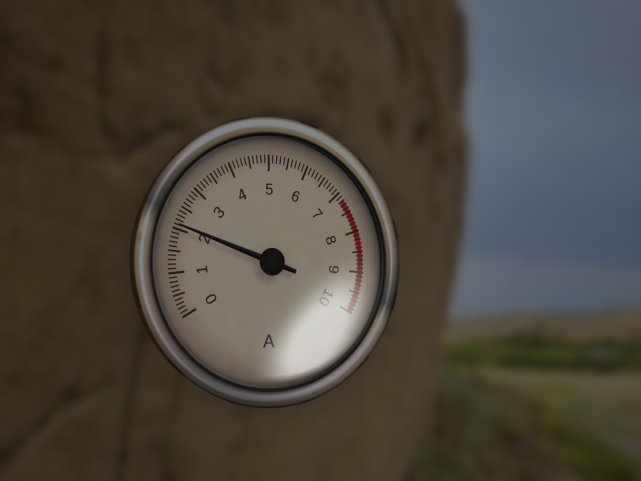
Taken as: 2.1 A
